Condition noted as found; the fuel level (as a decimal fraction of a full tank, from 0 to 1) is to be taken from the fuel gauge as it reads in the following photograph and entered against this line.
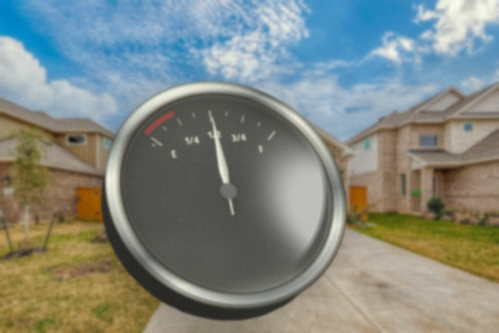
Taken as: 0.5
